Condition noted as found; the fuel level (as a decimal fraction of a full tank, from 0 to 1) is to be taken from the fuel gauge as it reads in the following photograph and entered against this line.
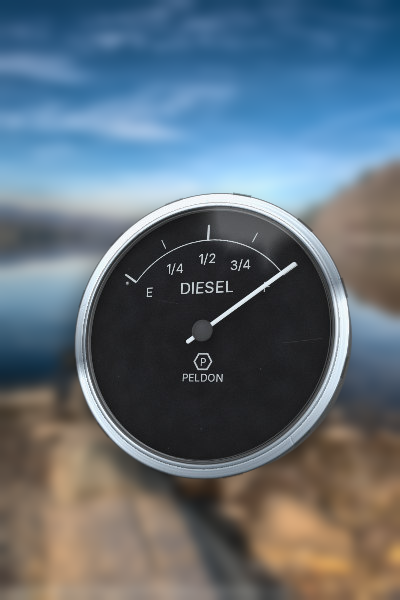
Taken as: 1
